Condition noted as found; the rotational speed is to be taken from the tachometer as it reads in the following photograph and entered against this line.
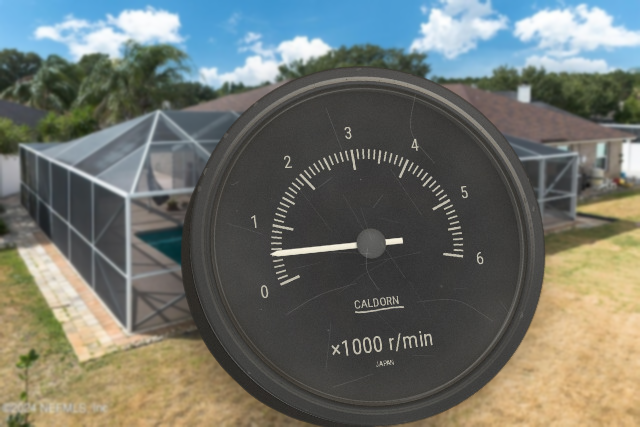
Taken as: 500 rpm
